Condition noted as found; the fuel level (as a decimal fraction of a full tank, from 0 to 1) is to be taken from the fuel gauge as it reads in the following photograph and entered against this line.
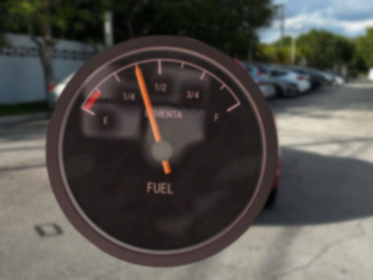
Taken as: 0.375
